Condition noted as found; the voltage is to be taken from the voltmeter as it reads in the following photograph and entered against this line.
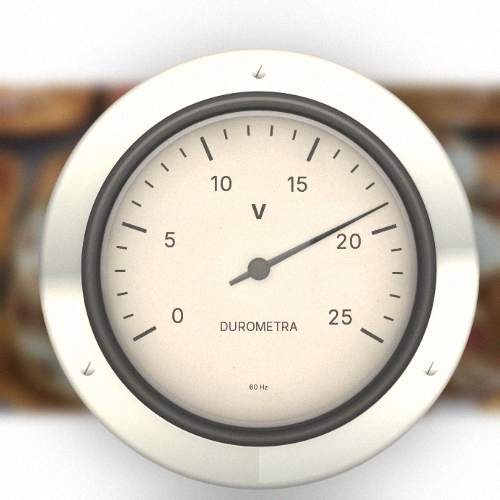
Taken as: 19 V
